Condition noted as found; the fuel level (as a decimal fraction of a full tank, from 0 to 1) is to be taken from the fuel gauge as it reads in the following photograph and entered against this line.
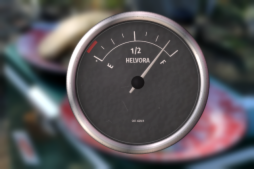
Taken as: 0.875
